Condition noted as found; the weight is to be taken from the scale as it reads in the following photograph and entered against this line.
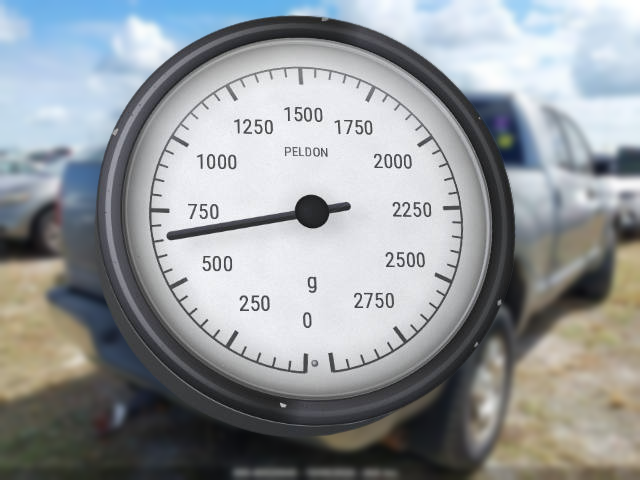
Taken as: 650 g
